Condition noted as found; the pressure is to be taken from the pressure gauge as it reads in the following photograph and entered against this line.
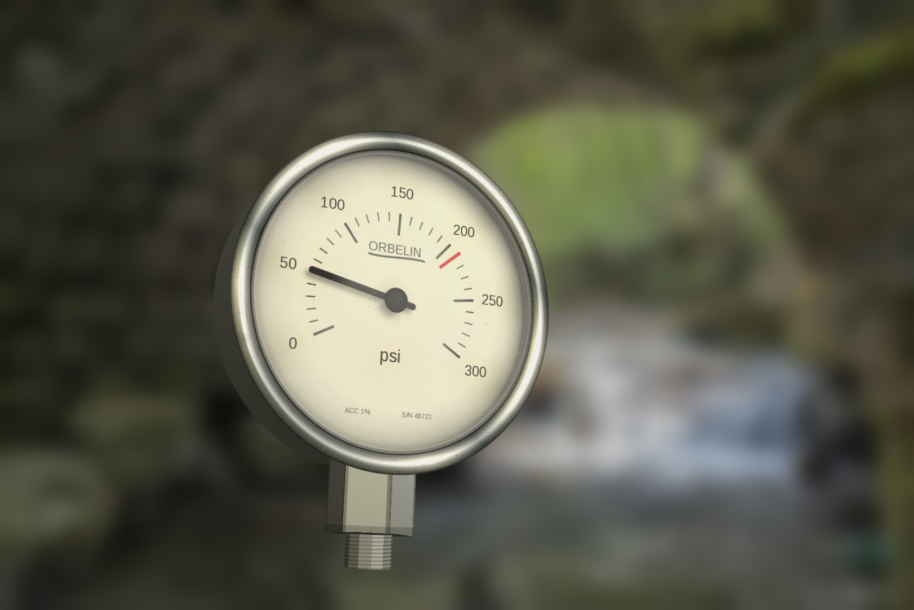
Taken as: 50 psi
